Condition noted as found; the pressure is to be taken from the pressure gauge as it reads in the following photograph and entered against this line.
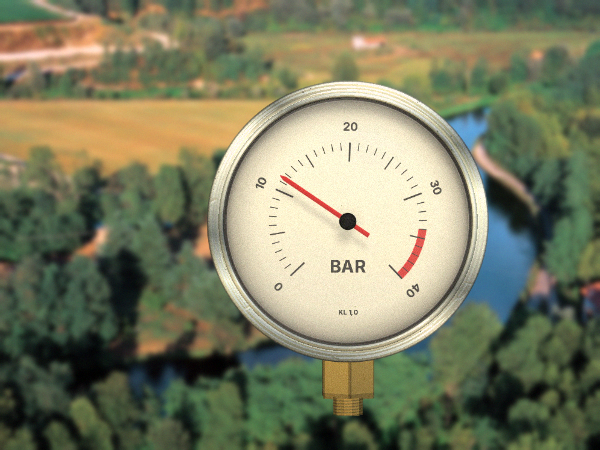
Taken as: 11.5 bar
